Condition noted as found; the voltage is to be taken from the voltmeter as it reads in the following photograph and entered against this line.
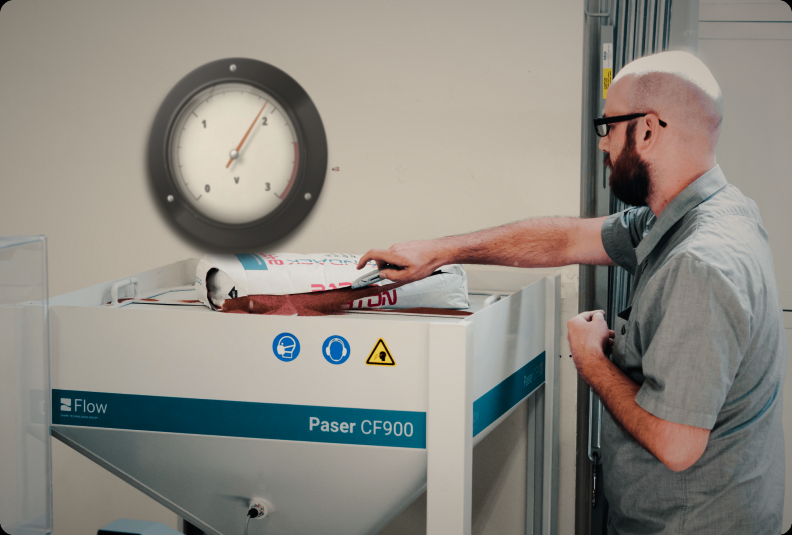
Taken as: 1.9 V
